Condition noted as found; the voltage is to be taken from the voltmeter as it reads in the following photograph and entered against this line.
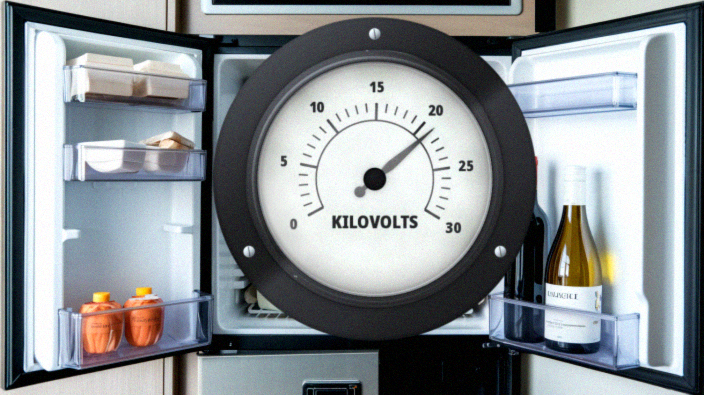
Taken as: 21 kV
